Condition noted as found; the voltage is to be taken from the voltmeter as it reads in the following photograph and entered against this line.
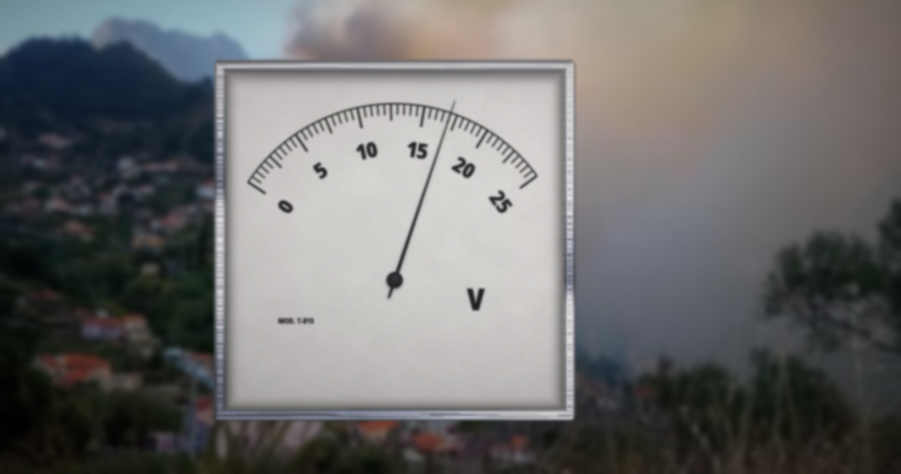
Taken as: 17 V
